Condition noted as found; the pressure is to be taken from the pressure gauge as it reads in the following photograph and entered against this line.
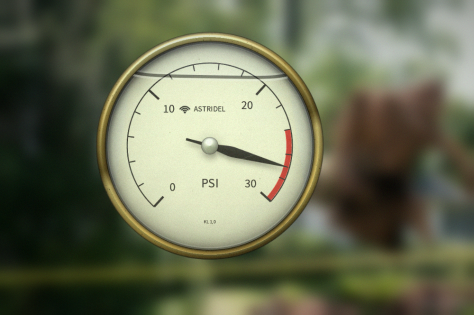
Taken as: 27 psi
